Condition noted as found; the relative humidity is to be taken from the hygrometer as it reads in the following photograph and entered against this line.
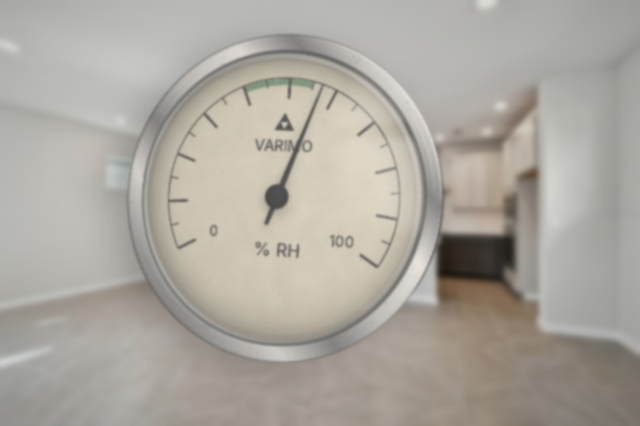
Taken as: 57.5 %
